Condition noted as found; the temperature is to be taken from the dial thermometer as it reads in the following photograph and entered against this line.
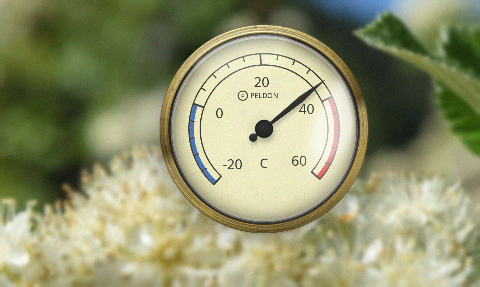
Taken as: 36 °C
